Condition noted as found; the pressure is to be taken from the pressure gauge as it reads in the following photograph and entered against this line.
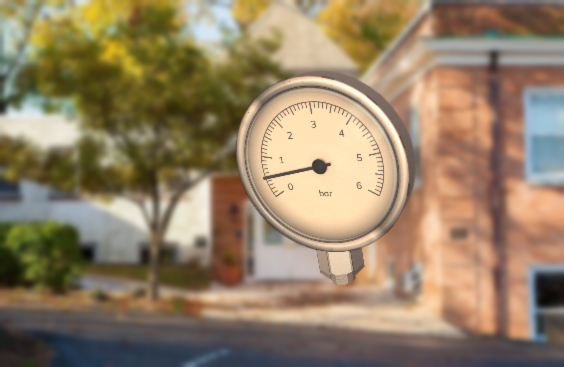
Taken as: 0.5 bar
